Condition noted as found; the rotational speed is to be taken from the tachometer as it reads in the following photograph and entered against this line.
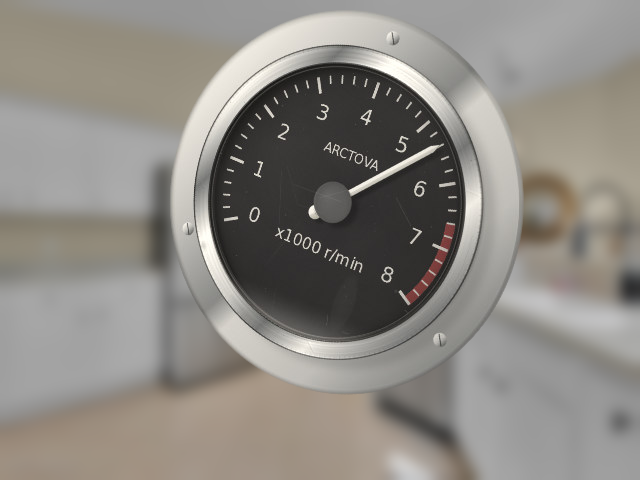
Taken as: 5400 rpm
